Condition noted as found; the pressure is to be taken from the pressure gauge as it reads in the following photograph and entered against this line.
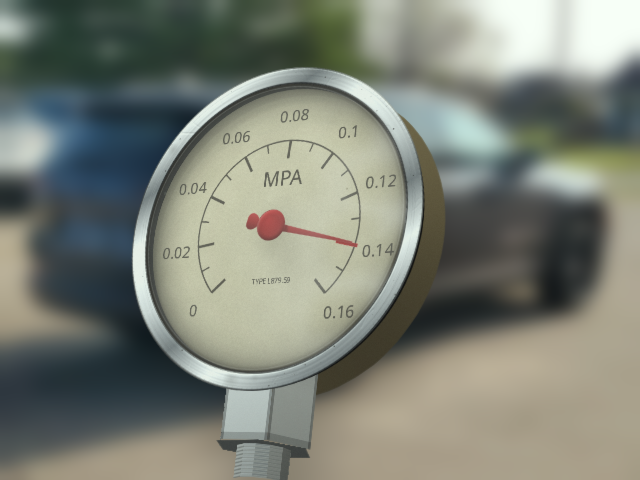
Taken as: 0.14 MPa
